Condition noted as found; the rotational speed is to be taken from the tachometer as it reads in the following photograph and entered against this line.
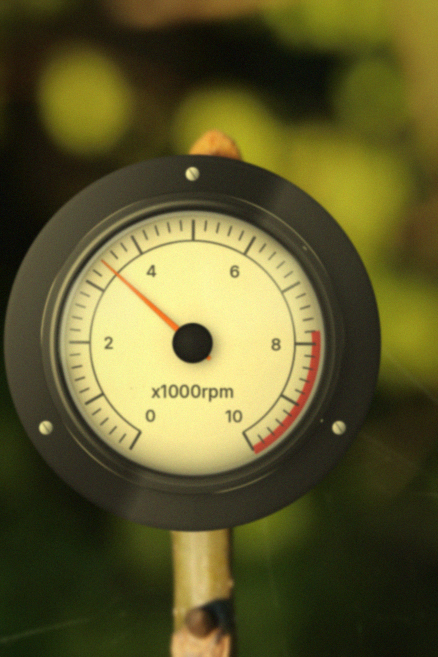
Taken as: 3400 rpm
